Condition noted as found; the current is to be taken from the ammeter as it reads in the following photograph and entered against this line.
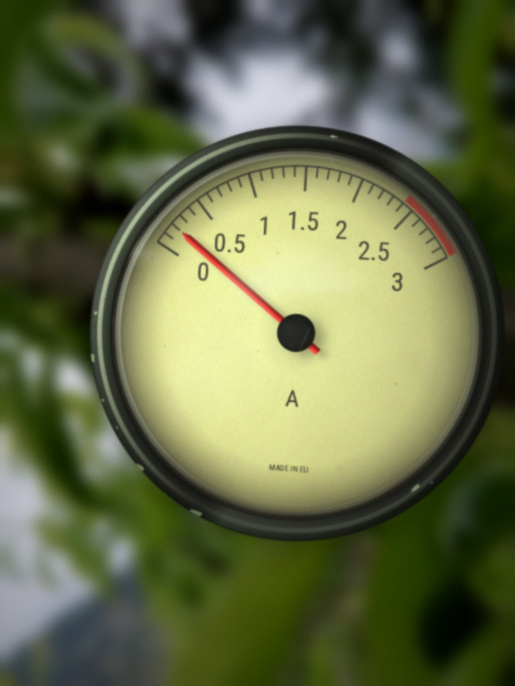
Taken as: 0.2 A
